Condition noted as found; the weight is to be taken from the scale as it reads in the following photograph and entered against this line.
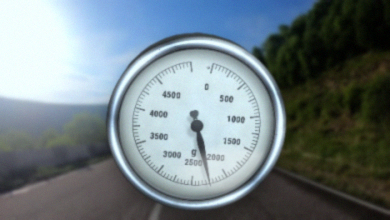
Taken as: 2250 g
